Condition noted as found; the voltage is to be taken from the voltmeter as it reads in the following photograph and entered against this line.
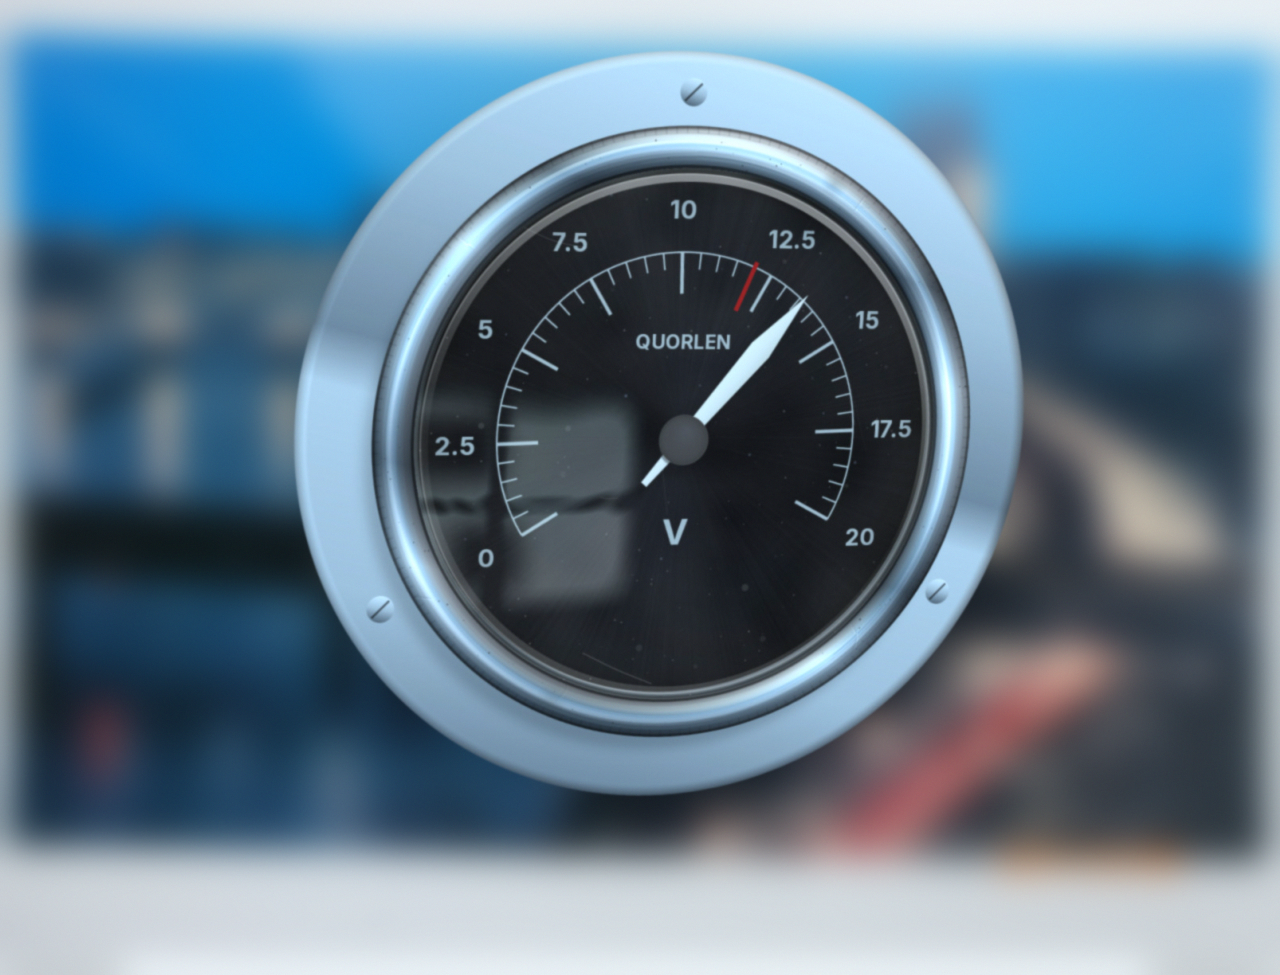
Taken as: 13.5 V
